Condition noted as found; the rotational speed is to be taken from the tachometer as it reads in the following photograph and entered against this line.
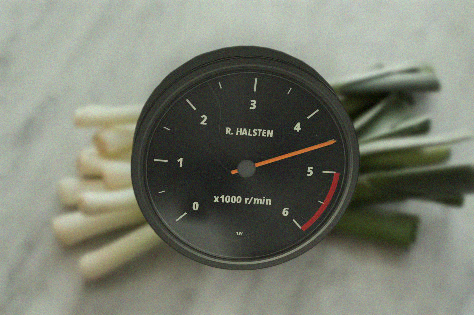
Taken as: 4500 rpm
